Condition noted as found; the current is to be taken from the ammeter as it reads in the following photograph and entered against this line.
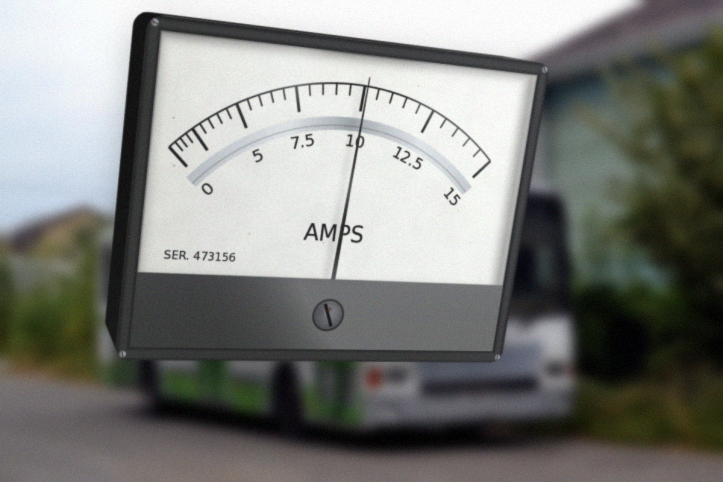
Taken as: 10 A
